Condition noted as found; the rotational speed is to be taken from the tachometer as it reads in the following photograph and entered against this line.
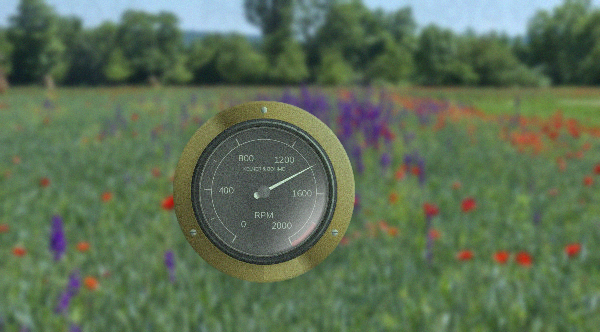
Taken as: 1400 rpm
